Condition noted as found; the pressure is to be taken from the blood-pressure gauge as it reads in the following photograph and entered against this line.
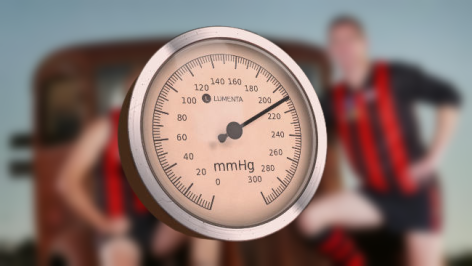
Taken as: 210 mmHg
